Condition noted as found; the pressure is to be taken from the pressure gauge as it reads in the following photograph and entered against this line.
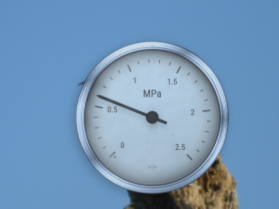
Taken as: 0.6 MPa
